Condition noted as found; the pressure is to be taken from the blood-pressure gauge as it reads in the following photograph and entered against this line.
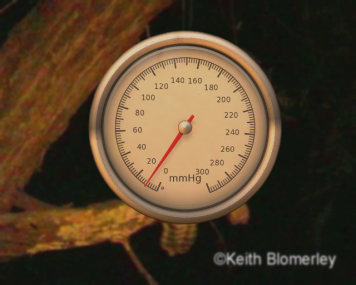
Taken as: 10 mmHg
